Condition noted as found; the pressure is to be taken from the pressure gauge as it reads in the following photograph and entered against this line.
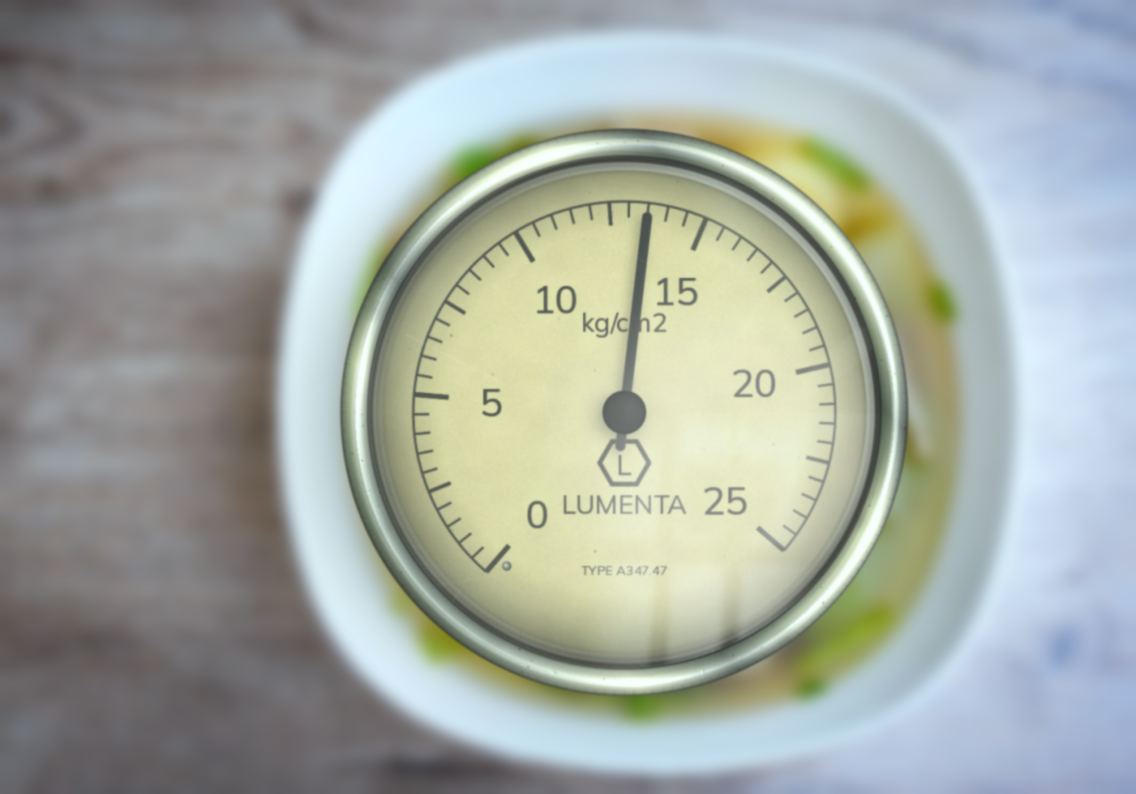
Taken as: 13.5 kg/cm²
